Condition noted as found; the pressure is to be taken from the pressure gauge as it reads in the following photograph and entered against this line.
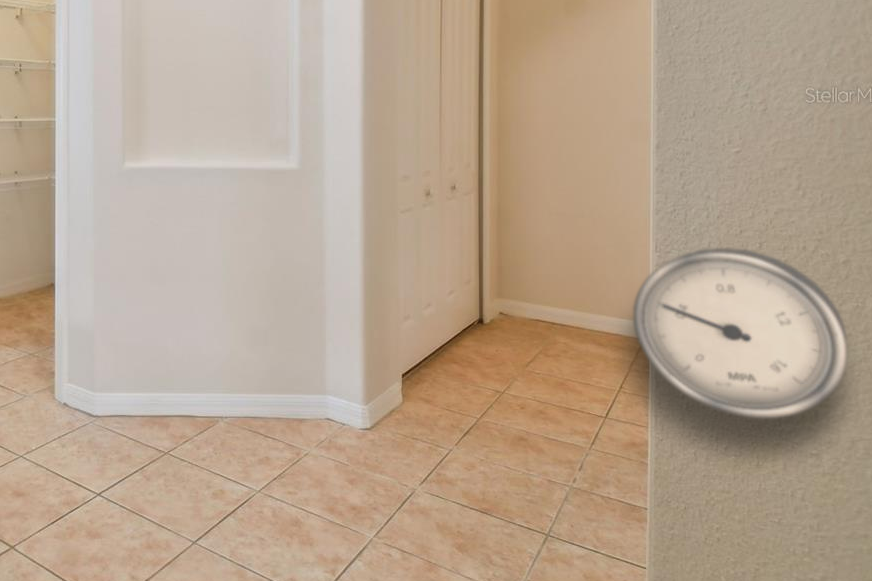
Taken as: 0.4 MPa
